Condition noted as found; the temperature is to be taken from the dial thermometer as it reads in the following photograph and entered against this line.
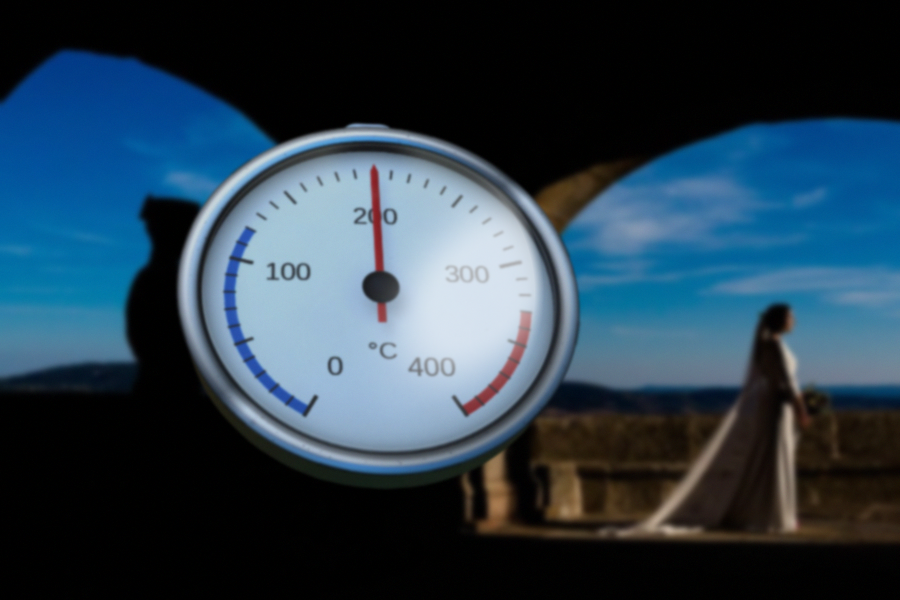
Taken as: 200 °C
